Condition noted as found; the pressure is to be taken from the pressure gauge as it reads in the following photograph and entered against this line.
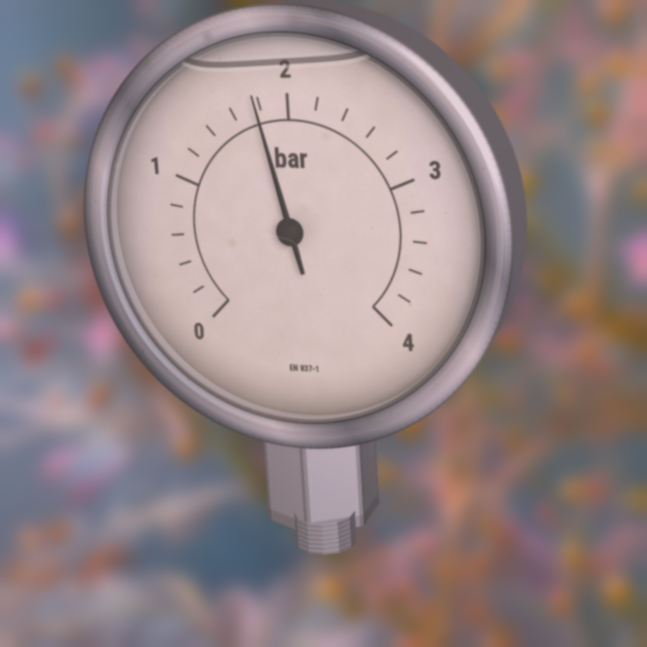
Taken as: 1.8 bar
